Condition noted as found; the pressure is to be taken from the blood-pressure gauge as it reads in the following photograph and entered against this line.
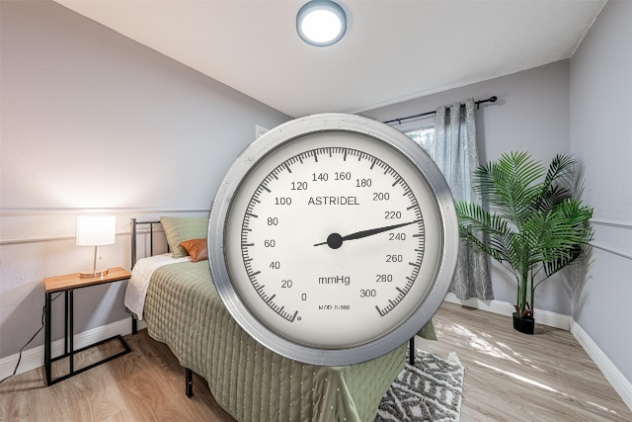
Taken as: 230 mmHg
